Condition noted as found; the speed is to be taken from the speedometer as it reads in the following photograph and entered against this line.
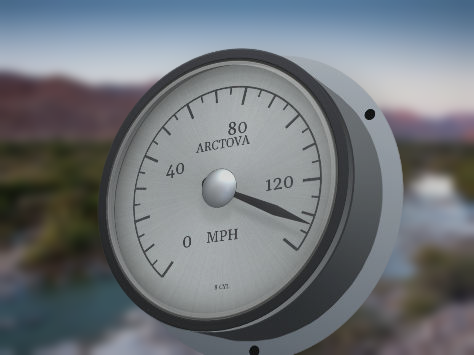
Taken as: 132.5 mph
